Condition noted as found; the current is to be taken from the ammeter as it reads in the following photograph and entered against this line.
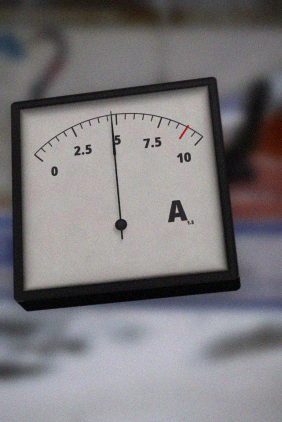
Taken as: 4.75 A
